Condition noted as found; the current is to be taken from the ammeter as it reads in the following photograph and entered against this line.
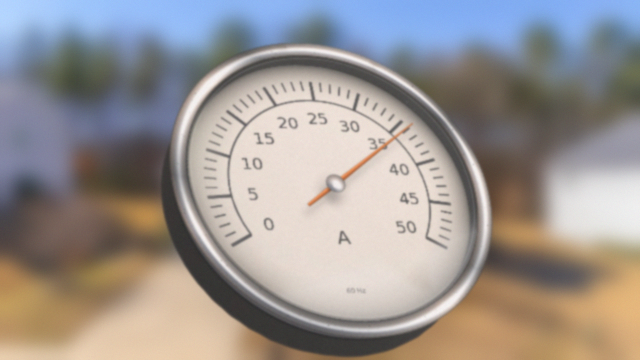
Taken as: 36 A
